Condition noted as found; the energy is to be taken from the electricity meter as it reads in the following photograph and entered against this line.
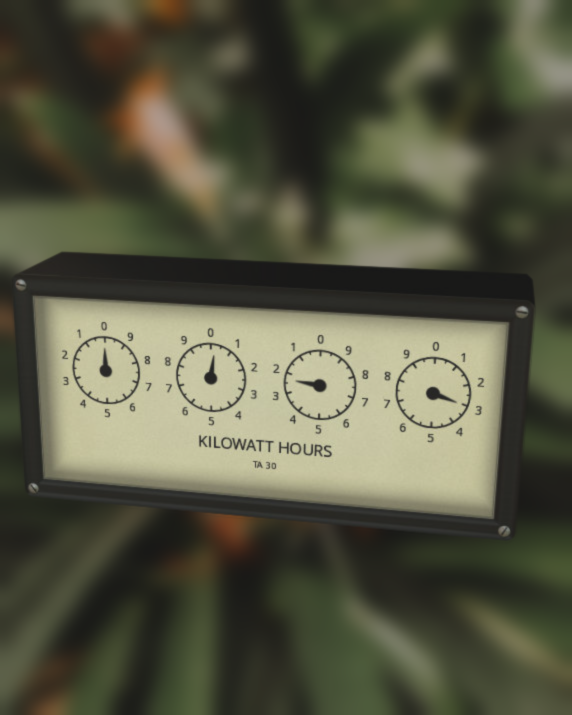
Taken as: 23 kWh
